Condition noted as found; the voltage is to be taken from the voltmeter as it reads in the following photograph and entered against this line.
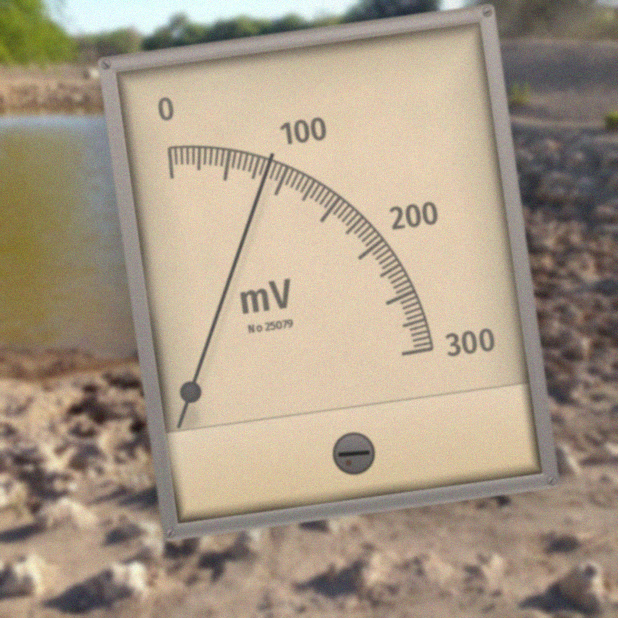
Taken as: 85 mV
